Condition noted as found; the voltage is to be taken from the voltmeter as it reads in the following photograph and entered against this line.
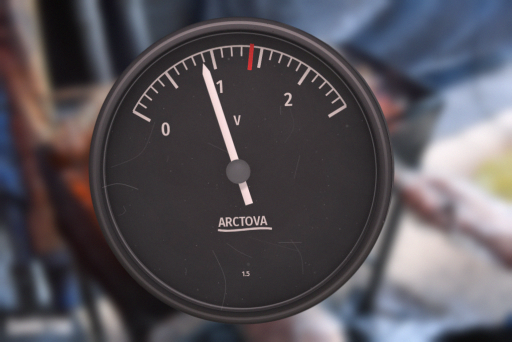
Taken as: 0.9 V
